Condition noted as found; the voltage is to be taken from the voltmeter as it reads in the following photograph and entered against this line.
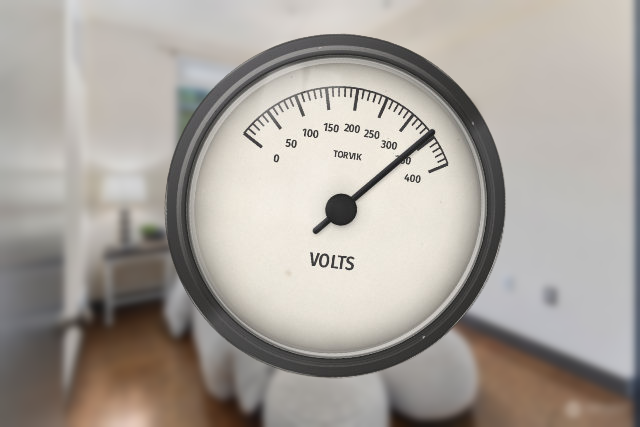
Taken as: 340 V
